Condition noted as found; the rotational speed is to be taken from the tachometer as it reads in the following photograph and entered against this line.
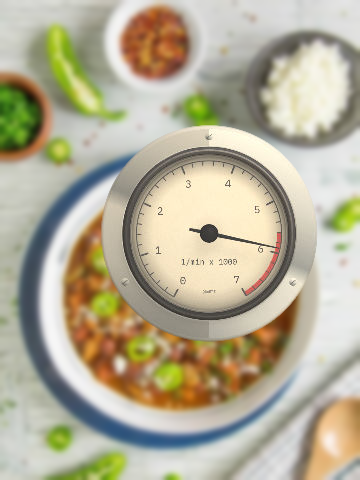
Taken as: 5900 rpm
